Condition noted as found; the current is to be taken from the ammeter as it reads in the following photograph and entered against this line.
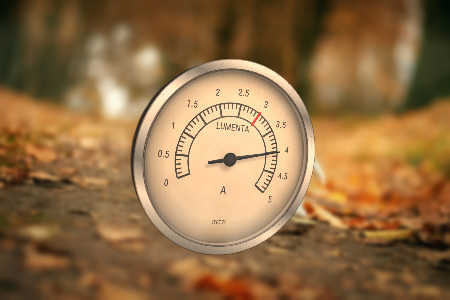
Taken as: 4 A
